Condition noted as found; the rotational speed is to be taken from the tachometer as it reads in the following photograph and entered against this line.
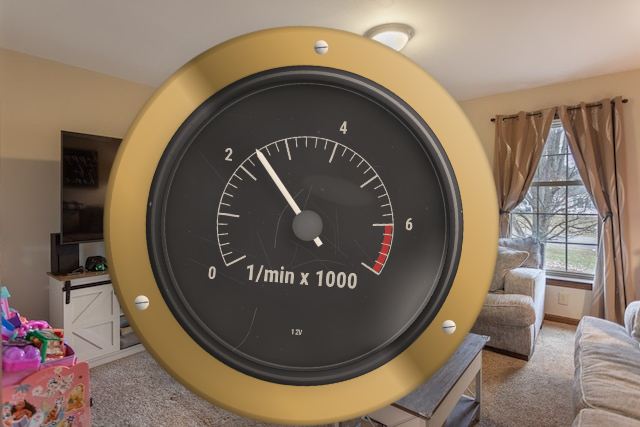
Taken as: 2400 rpm
